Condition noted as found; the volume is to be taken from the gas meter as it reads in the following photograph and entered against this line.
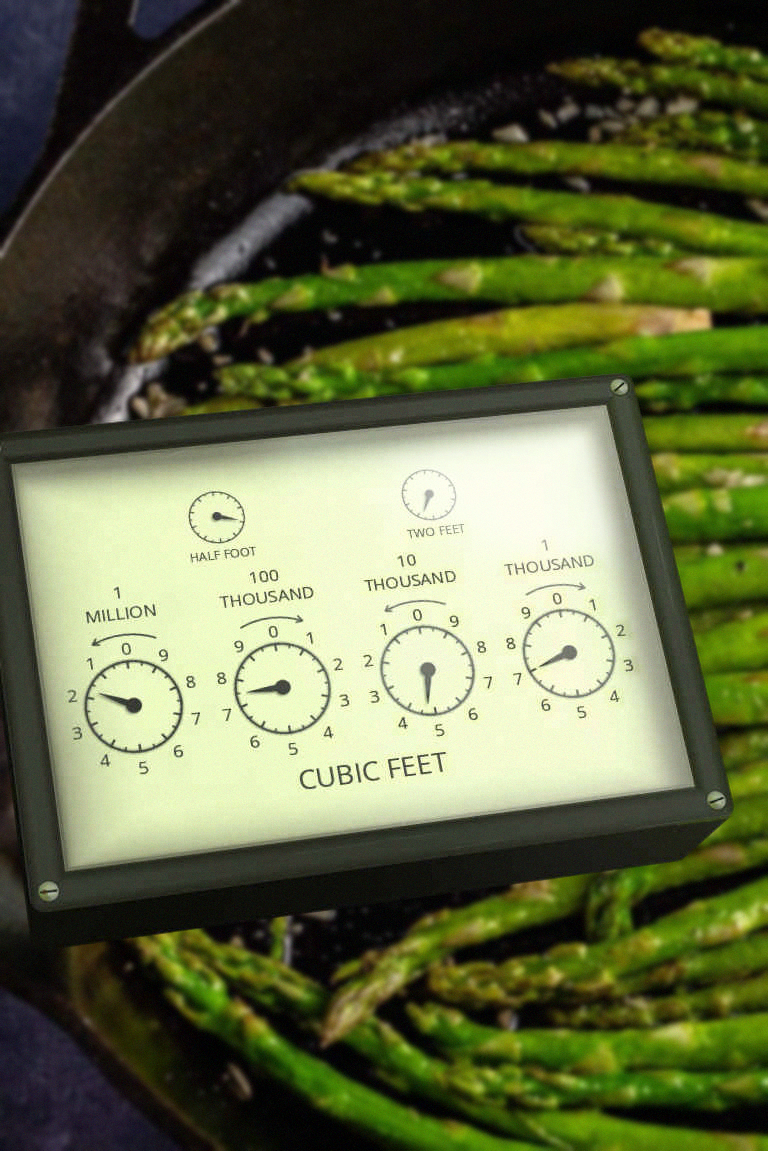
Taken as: 174700 ft³
